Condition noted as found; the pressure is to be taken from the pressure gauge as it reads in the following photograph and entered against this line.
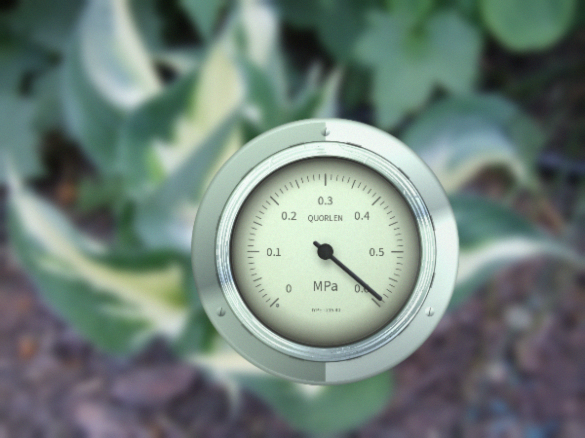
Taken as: 0.59 MPa
